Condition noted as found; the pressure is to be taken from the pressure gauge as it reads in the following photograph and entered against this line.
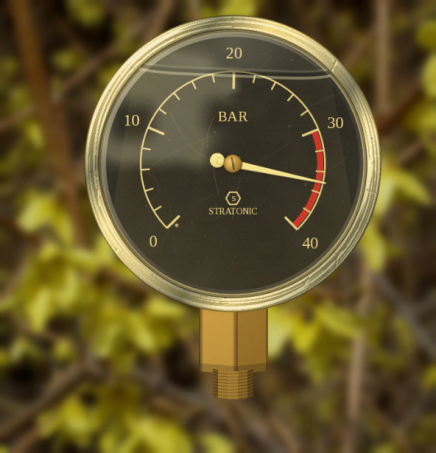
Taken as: 35 bar
